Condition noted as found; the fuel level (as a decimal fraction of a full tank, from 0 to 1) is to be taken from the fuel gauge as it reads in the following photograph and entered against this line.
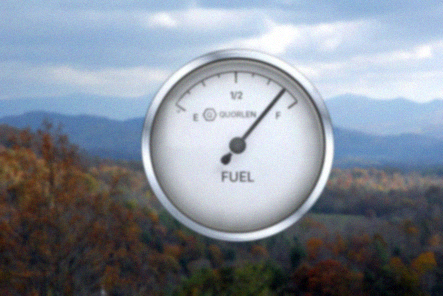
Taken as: 0.875
